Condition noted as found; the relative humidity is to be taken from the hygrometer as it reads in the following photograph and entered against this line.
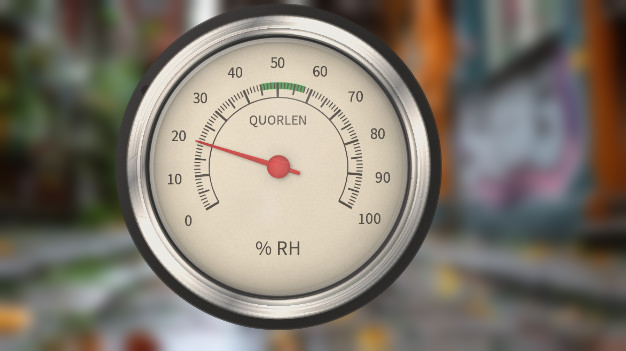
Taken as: 20 %
